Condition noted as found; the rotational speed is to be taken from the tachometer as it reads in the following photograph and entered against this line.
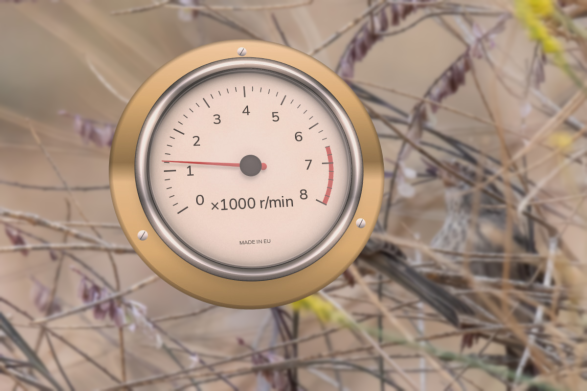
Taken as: 1200 rpm
